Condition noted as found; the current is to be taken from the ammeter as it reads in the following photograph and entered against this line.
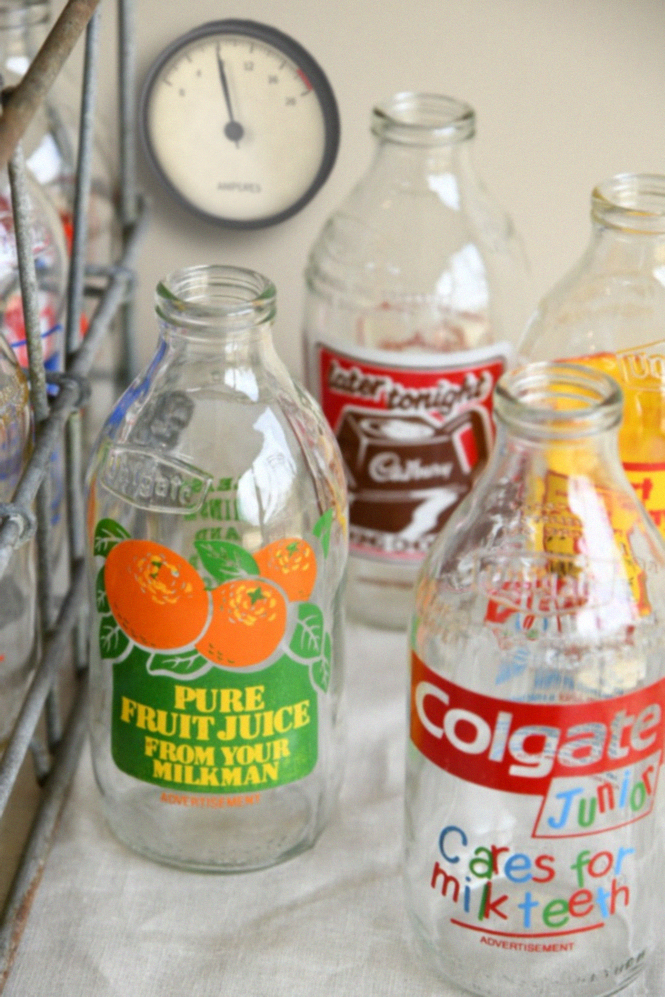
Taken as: 8 A
